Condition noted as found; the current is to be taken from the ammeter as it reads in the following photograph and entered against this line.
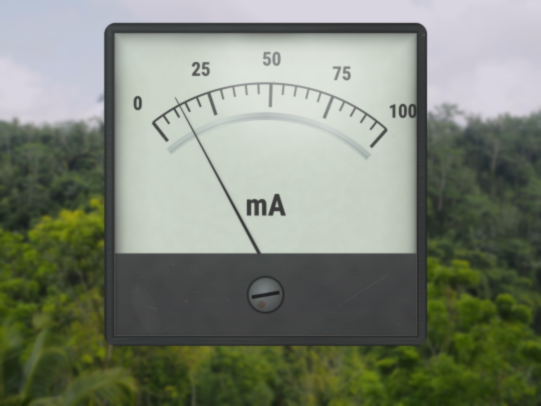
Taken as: 12.5 mA
